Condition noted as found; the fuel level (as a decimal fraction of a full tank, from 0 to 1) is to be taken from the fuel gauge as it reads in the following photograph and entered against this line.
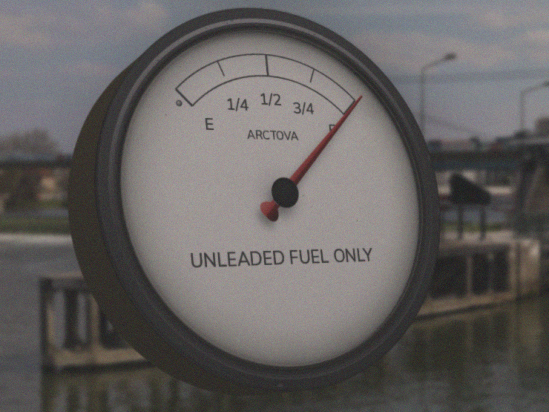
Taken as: 1
